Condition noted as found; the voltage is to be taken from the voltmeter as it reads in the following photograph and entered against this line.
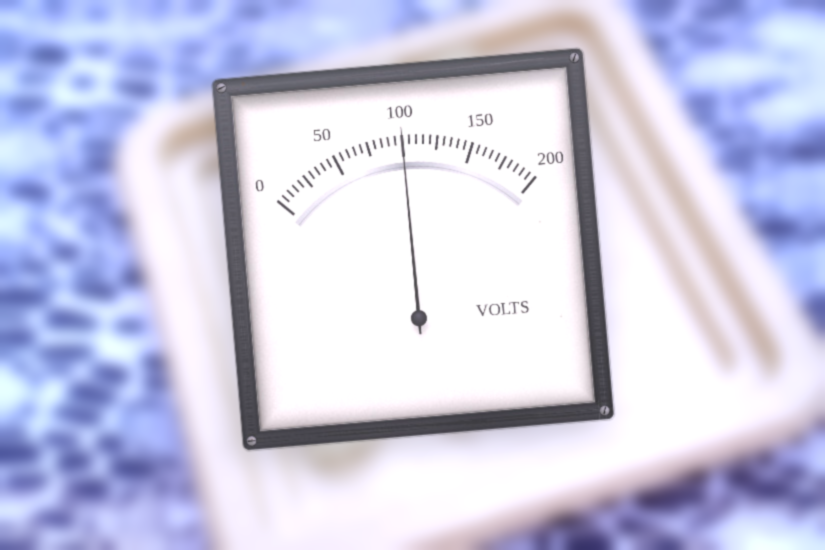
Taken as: 100 V
